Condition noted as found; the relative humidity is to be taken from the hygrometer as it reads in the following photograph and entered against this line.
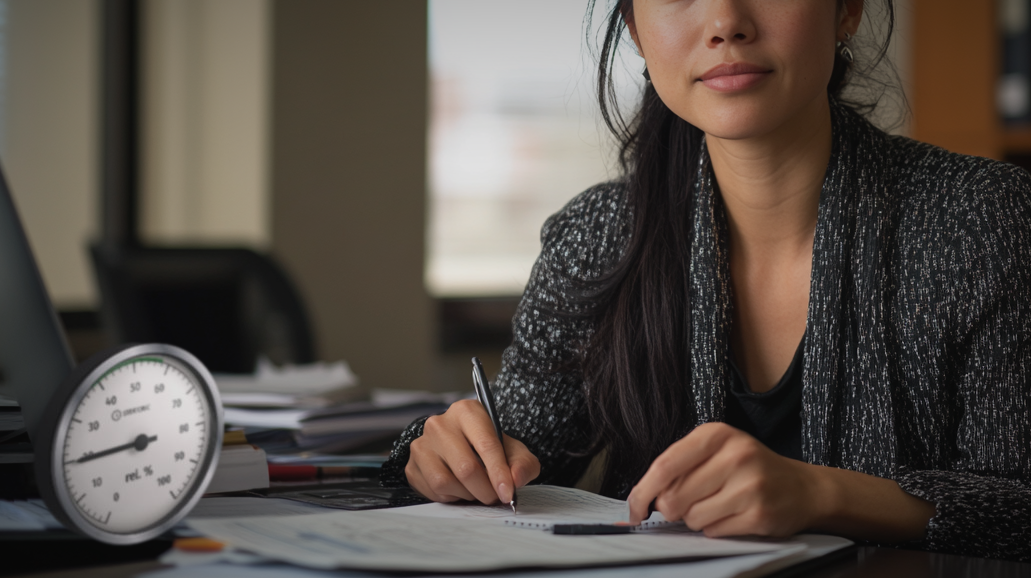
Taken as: 20 %
